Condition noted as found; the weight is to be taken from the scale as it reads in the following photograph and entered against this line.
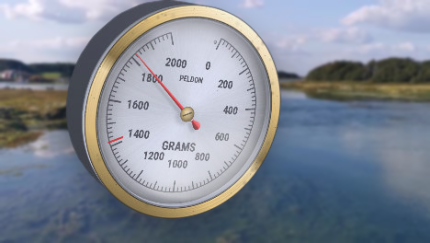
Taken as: 1820 g
